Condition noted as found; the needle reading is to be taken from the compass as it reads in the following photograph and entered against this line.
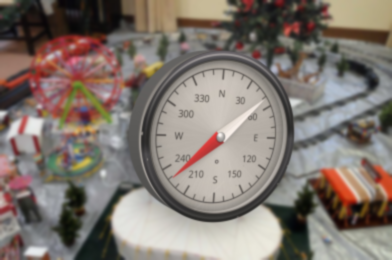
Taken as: 230 °
